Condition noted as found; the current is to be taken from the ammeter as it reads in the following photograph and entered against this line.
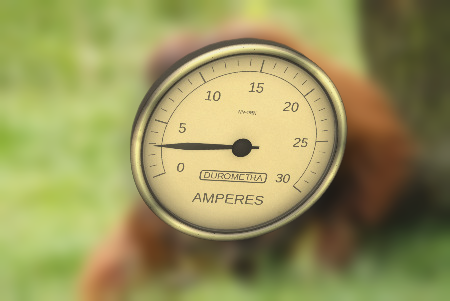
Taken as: 3 A
